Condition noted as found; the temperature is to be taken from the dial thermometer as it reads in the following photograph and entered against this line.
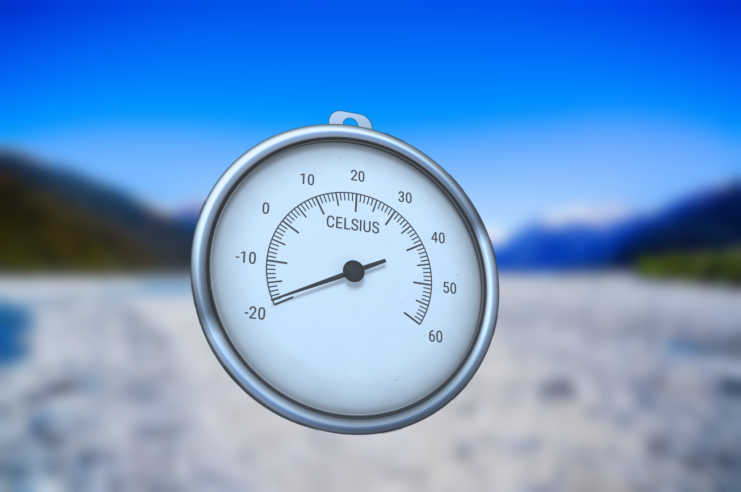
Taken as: -19 °C
